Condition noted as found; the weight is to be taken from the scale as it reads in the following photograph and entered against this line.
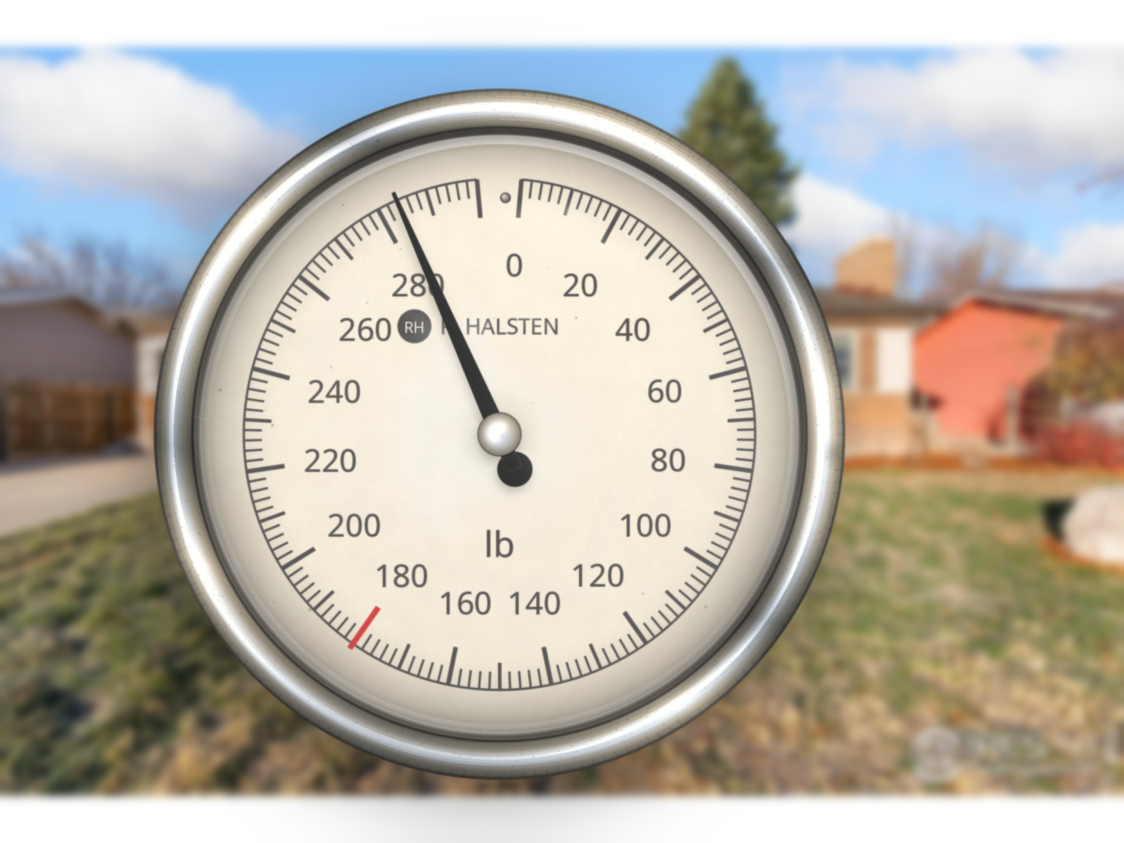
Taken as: 284 lb
